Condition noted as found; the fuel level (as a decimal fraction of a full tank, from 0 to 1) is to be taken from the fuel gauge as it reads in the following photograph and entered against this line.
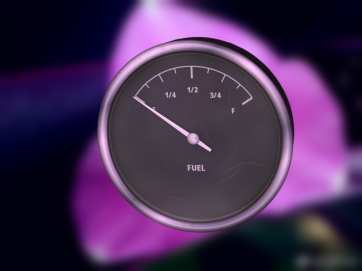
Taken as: 0
